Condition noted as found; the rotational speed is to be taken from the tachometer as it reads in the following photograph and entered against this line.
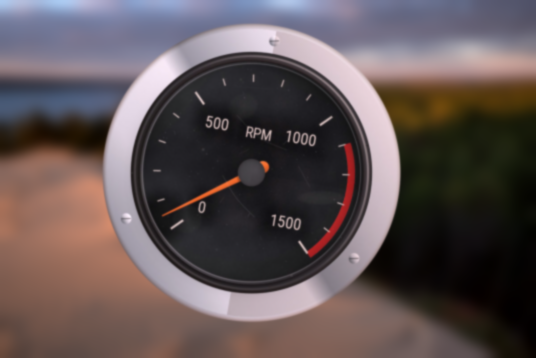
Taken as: 50 rpm
